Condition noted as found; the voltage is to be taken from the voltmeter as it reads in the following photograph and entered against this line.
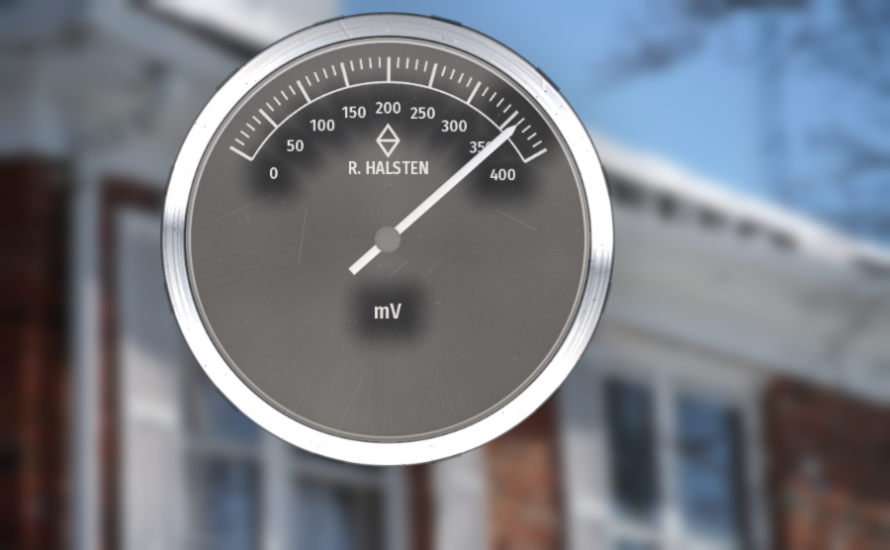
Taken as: 360 mV
